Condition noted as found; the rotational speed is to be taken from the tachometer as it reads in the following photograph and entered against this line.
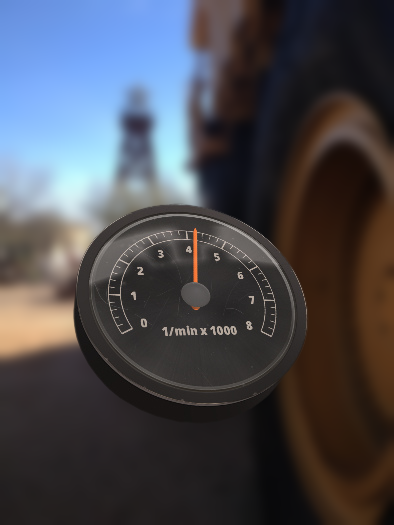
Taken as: 4200 rpm
